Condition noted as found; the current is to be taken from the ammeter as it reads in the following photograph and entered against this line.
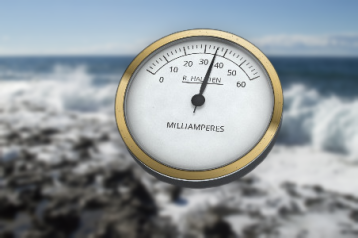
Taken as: 36 mA
